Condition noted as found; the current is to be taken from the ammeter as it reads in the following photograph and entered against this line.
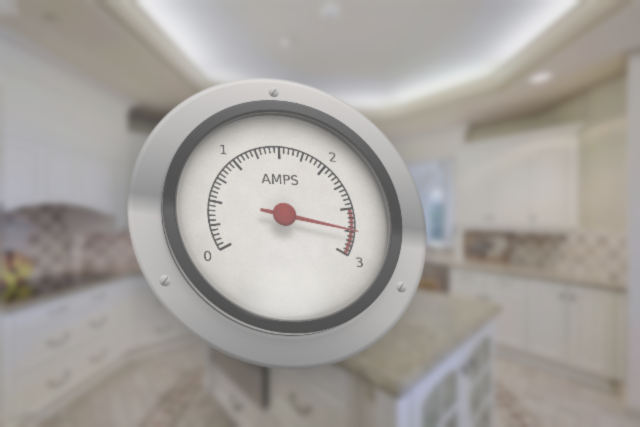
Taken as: 2.75 A
